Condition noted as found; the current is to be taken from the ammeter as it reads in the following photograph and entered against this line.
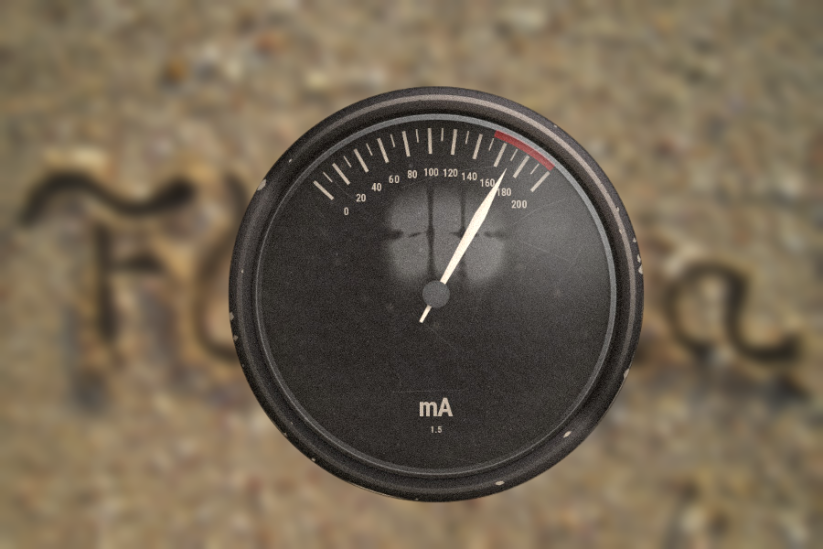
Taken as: 170 mA
